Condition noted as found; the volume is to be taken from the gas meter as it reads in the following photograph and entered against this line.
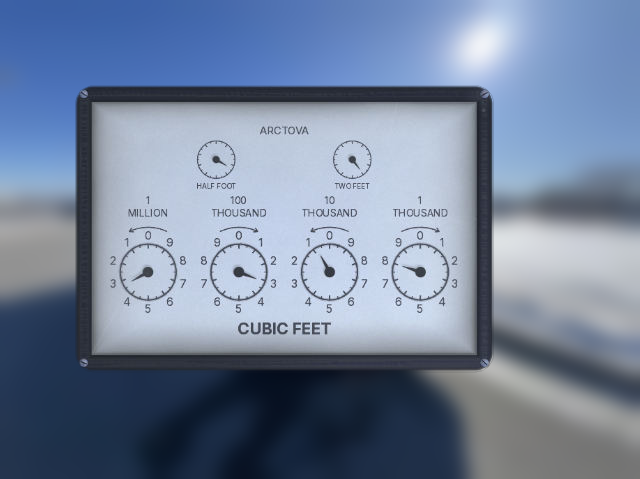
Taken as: 330800 ft³
